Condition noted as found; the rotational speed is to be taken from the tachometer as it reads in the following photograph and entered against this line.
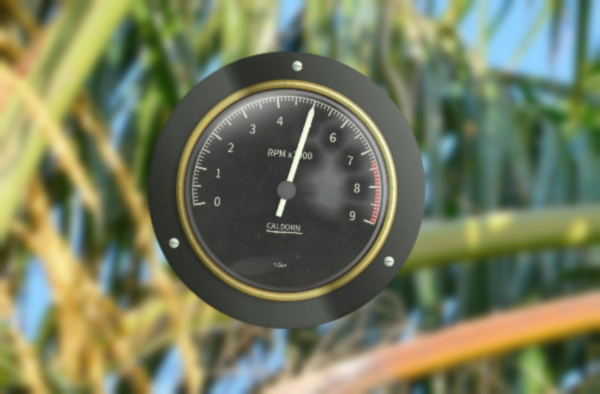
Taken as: 5000 rpm
